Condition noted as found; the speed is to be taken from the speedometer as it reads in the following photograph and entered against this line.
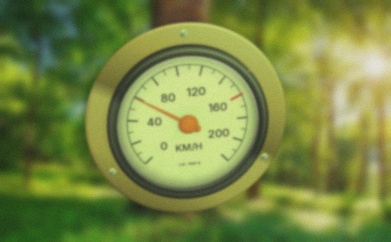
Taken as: 60 km/h
